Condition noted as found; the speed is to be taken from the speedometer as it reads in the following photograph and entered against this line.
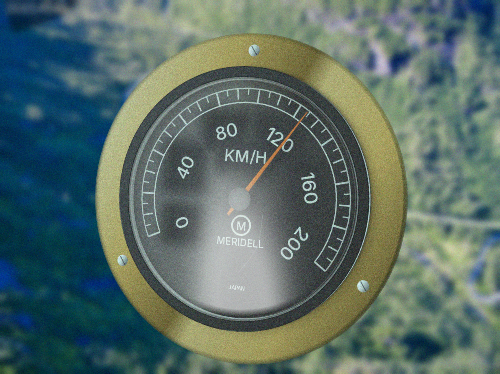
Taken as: 125 km/h
